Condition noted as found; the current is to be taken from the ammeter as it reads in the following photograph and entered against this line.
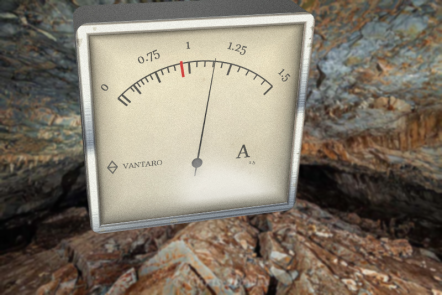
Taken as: 1.15 A
